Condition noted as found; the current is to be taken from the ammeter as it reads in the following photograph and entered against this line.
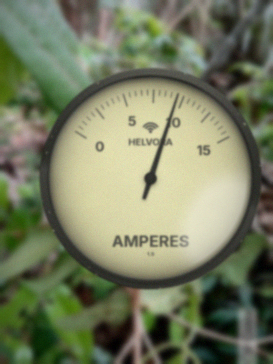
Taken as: 9.5 A
